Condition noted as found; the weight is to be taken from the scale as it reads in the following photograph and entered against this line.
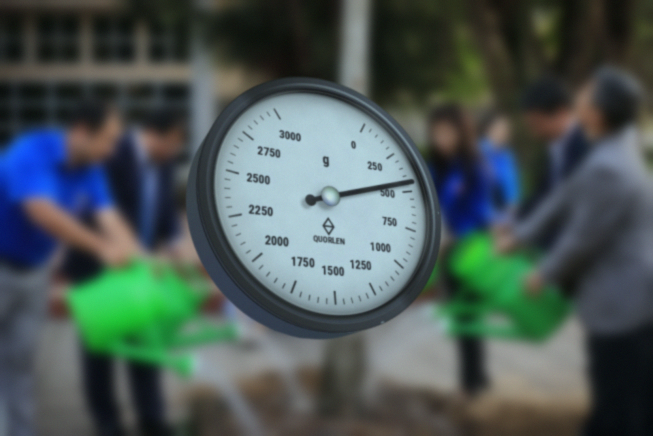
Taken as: 450 g
